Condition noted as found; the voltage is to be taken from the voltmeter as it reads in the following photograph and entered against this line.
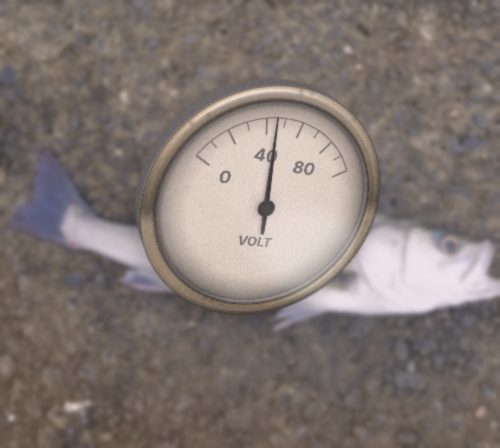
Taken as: 45 V
